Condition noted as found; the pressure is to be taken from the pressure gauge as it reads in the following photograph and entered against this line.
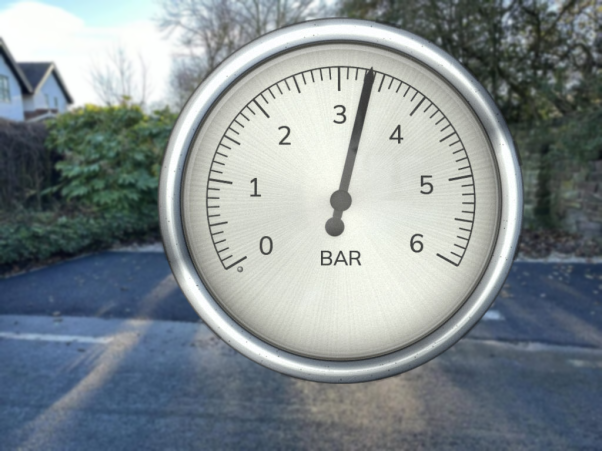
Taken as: 3.35 bar
